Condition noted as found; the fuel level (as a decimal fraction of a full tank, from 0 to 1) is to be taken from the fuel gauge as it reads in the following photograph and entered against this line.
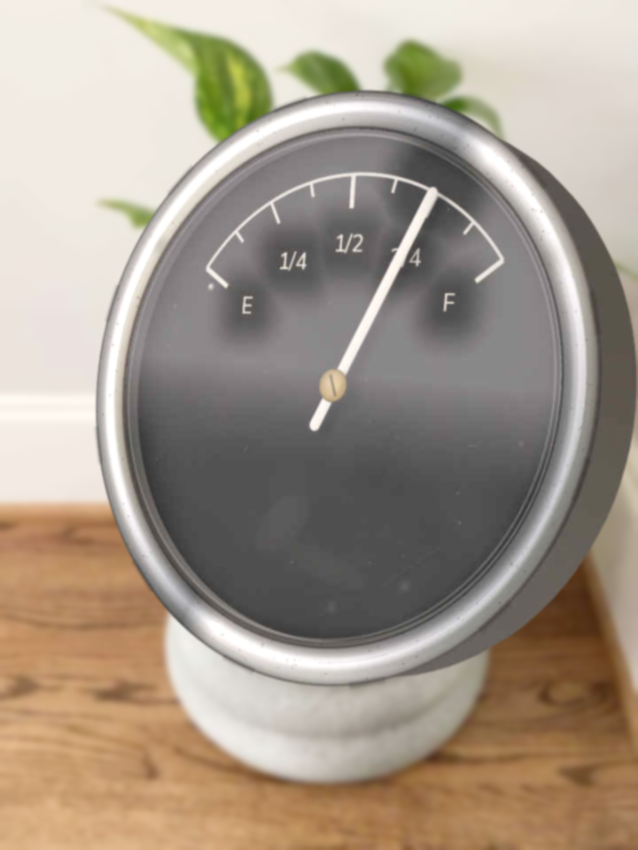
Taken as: 0.75
